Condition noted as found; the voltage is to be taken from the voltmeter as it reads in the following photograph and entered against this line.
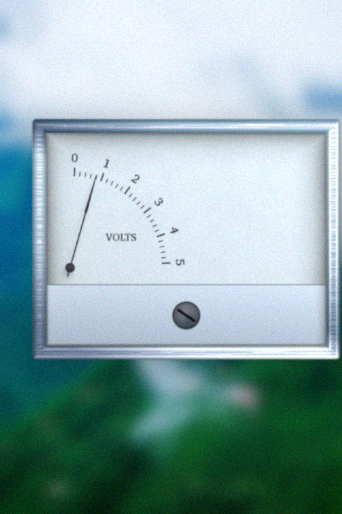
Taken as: 0.8 V
